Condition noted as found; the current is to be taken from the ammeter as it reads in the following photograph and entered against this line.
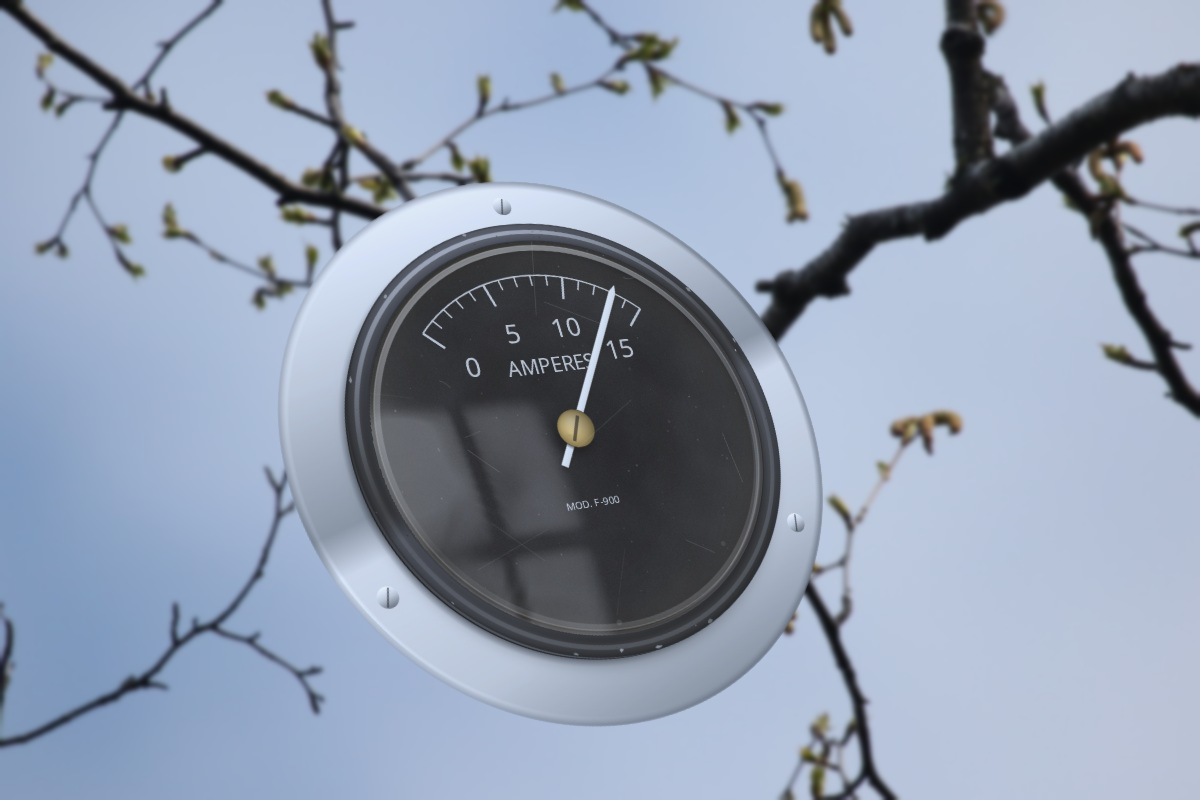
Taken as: 13 A
